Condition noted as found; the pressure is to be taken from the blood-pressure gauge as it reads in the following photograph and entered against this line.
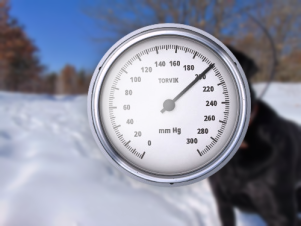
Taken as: 200 mmHg
